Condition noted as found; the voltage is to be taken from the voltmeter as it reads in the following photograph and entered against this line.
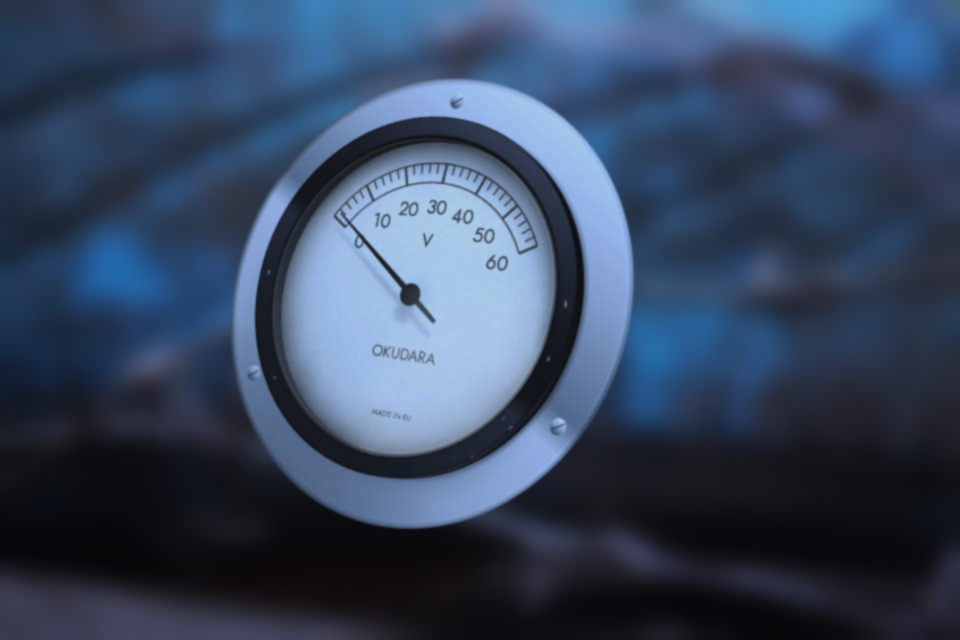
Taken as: 2 V
